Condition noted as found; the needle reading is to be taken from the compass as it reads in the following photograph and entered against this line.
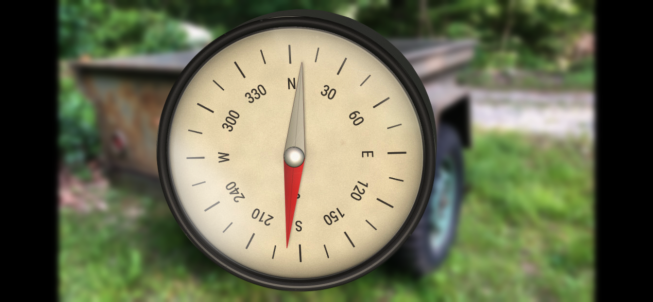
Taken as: 187.5 °
